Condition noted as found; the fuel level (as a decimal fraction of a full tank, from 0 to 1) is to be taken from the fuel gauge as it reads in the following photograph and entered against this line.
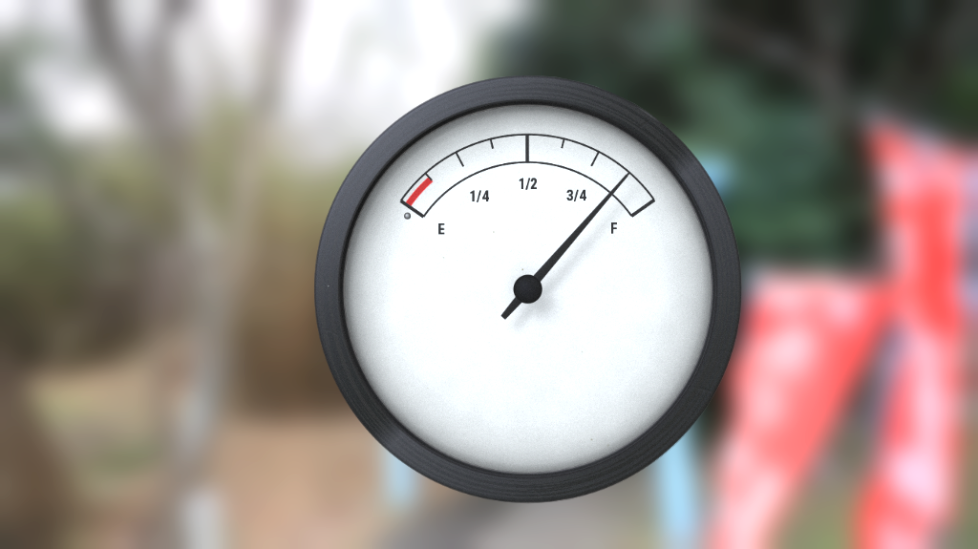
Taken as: 0.875
